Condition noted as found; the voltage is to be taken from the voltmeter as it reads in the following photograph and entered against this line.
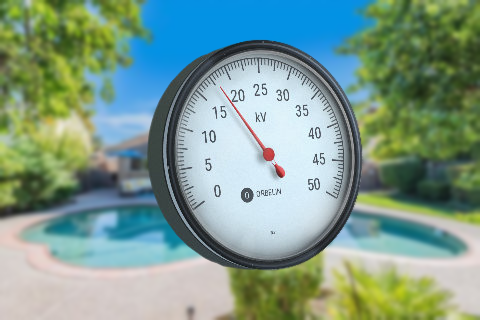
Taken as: 17.5 kV
